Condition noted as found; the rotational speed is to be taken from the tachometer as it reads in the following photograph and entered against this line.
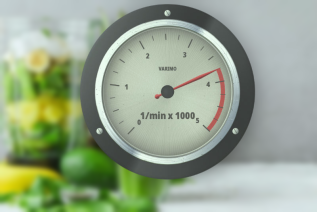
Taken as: 3750 rpm
